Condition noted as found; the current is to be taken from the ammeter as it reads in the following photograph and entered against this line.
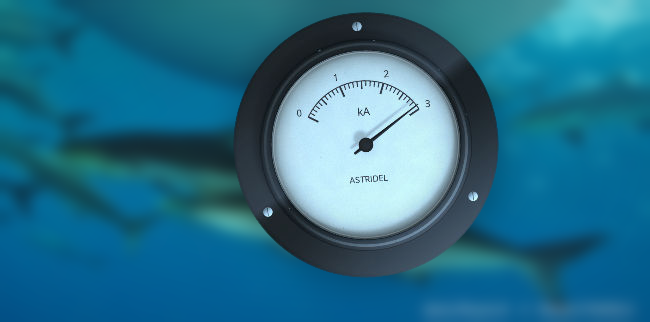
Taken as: 2.9 kA
